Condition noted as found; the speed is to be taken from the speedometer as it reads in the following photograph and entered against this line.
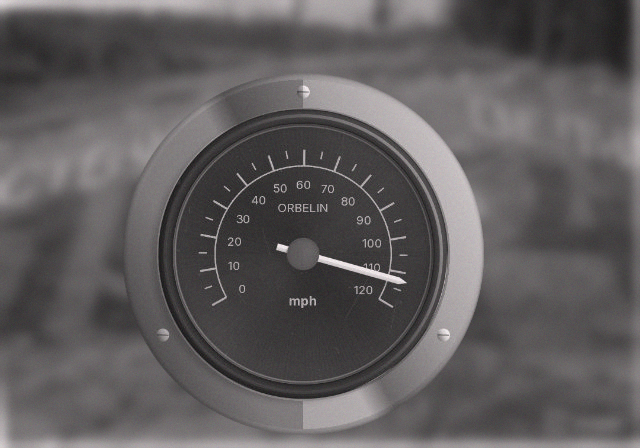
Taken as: 112.5 mph
